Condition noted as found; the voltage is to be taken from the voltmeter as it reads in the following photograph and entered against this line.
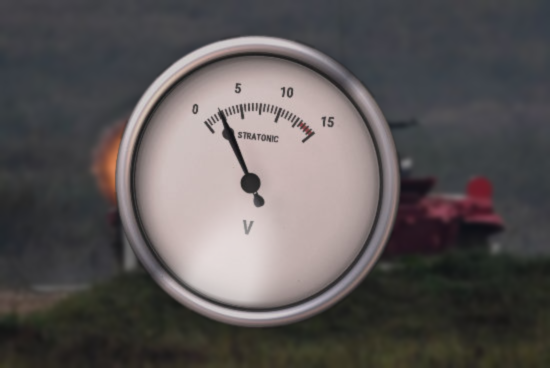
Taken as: 2.5 V
